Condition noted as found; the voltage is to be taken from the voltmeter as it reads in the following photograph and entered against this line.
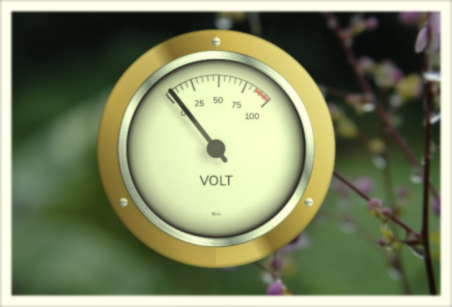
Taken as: 5 V
